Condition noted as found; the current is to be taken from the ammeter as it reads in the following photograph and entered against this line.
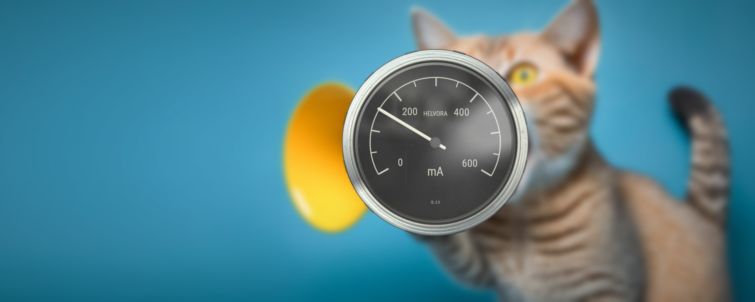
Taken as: 150 mA
